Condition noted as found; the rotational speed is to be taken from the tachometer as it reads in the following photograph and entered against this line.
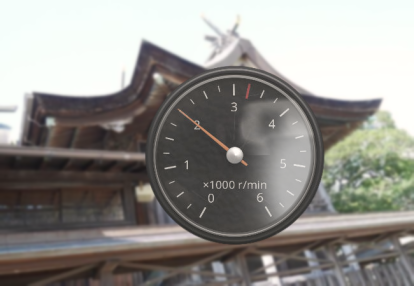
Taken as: 2000 rpm
